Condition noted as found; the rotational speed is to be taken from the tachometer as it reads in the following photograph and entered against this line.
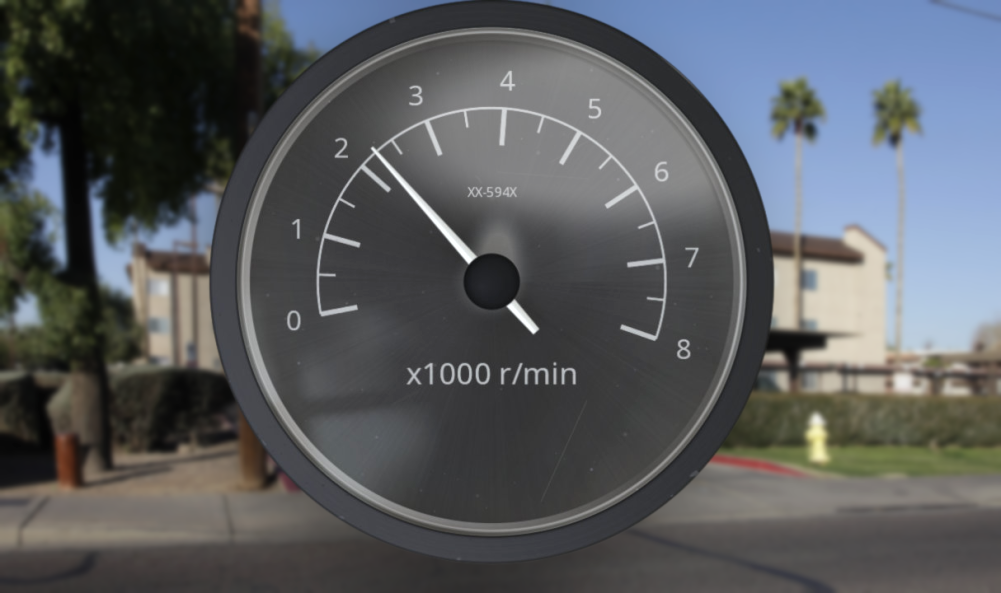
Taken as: 2250 rpm
